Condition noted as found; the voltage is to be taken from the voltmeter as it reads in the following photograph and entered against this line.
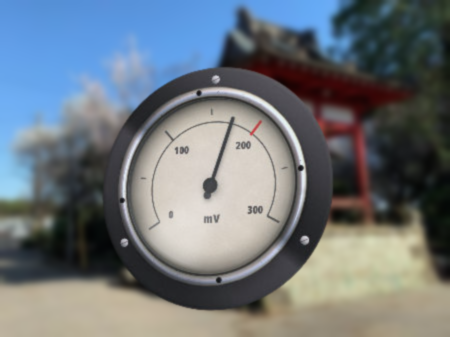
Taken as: 175 mV
